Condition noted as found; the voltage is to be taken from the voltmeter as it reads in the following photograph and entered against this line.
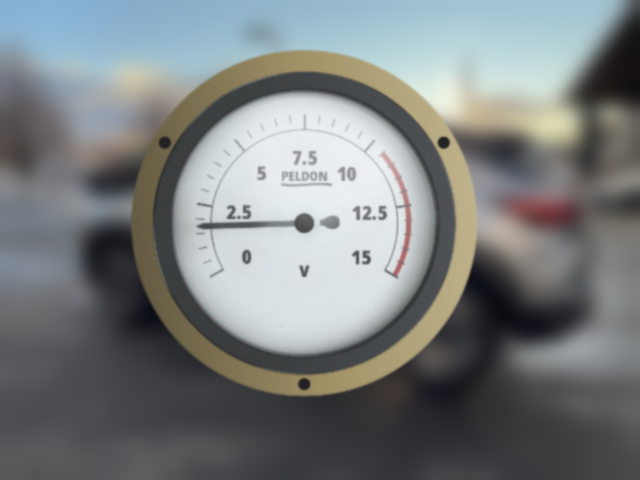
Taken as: 1.75 V
